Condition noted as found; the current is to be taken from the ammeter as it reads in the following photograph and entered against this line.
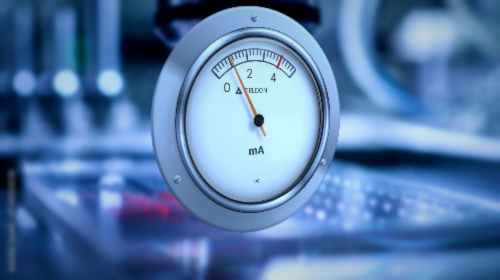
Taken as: 1 mA
